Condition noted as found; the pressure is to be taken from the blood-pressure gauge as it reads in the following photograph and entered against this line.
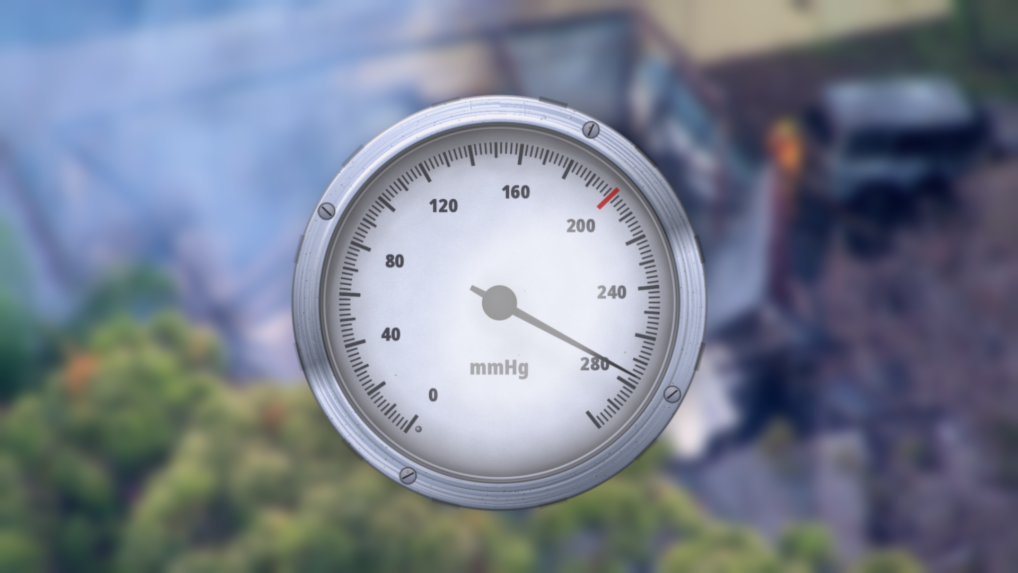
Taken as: 276 mmHg
